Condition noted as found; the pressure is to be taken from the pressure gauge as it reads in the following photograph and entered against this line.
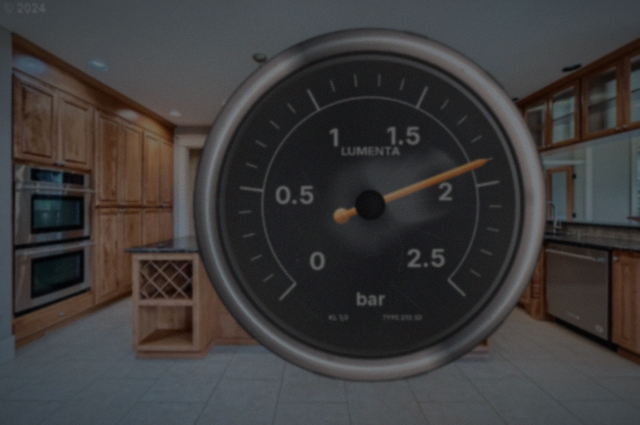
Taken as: 1.9 bar
